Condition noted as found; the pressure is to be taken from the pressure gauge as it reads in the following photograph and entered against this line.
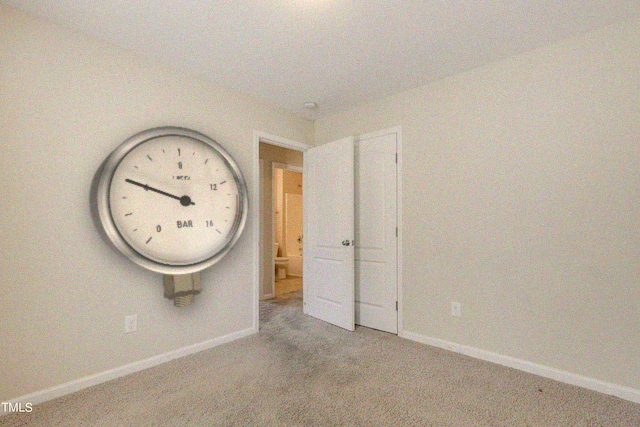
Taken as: 4 bar
